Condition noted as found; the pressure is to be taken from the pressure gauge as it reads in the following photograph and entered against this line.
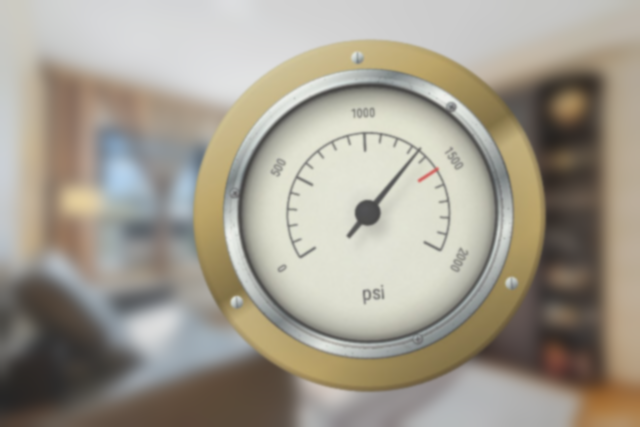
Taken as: 1350 psi
